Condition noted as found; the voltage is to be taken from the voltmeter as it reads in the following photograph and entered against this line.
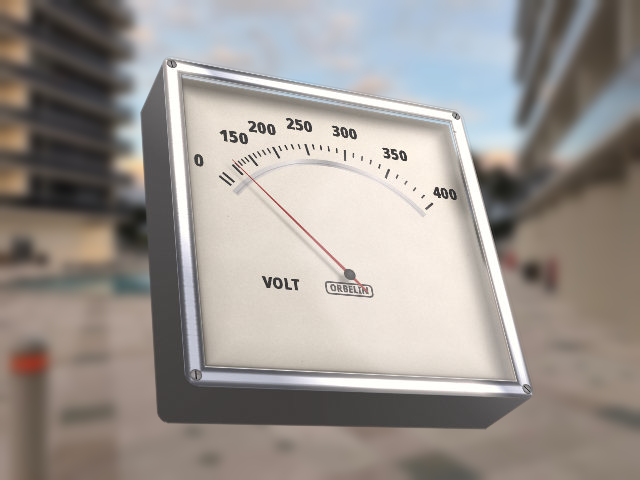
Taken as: 100 V
